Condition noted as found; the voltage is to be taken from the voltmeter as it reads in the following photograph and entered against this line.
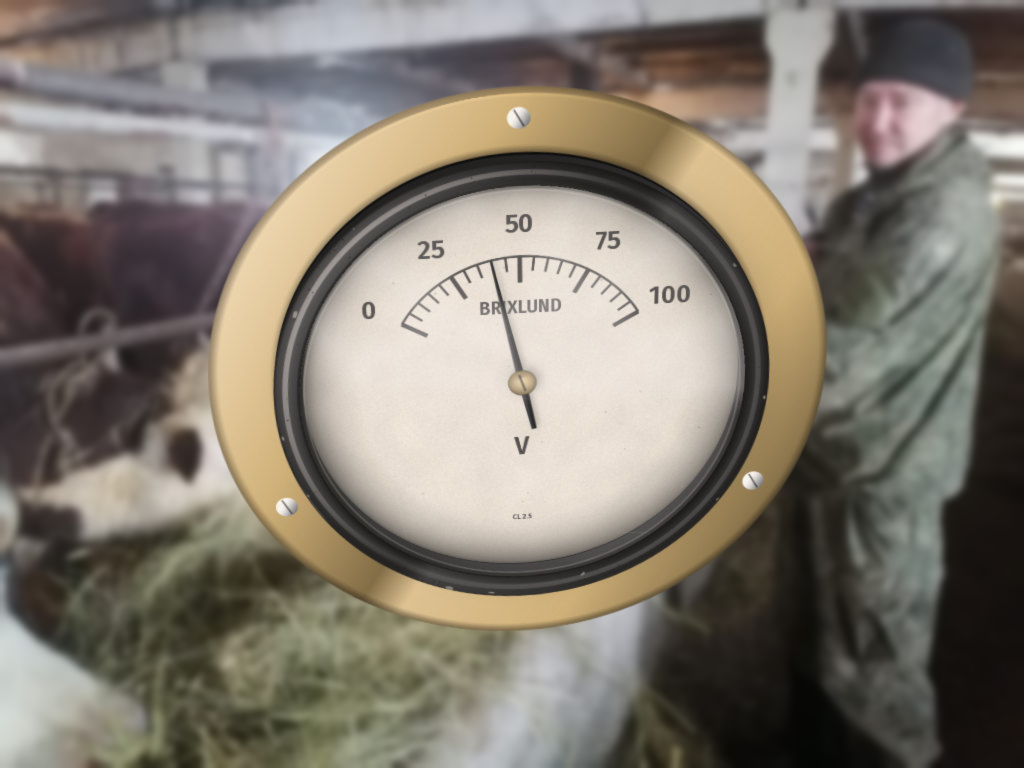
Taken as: 40 V
